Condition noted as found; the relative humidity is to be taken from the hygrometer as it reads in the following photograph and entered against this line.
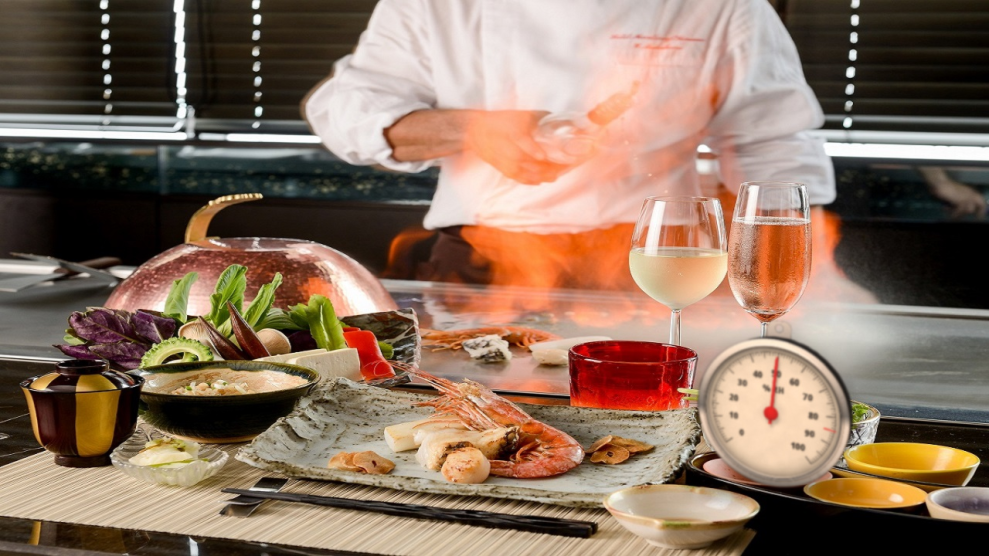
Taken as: 50 %
